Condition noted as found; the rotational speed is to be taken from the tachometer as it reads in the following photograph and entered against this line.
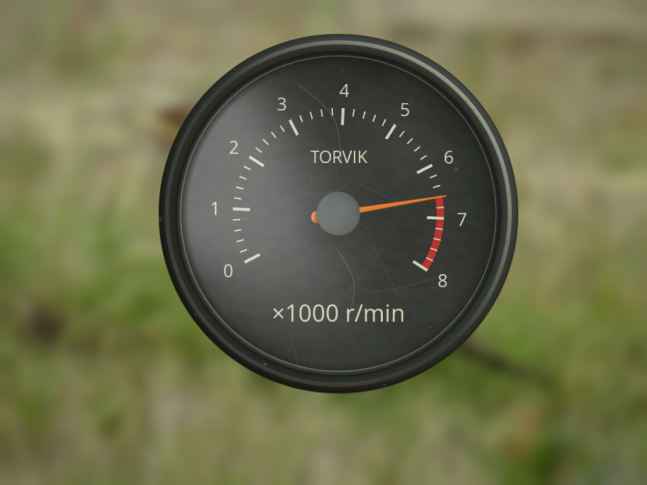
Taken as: 6600 rpm
